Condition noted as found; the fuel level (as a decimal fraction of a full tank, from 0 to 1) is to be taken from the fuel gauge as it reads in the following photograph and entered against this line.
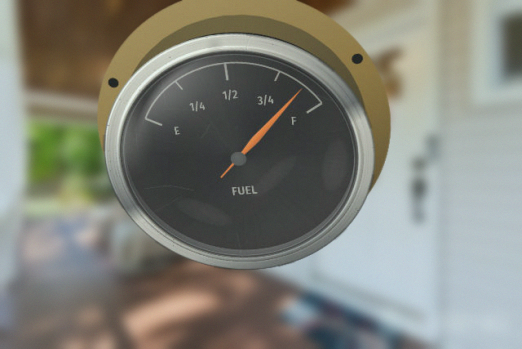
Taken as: 0.875
